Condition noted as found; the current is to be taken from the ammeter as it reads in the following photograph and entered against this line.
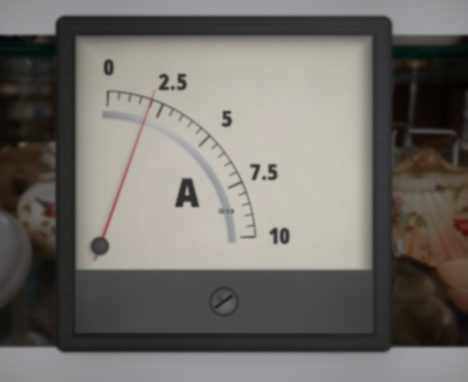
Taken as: 2 A
